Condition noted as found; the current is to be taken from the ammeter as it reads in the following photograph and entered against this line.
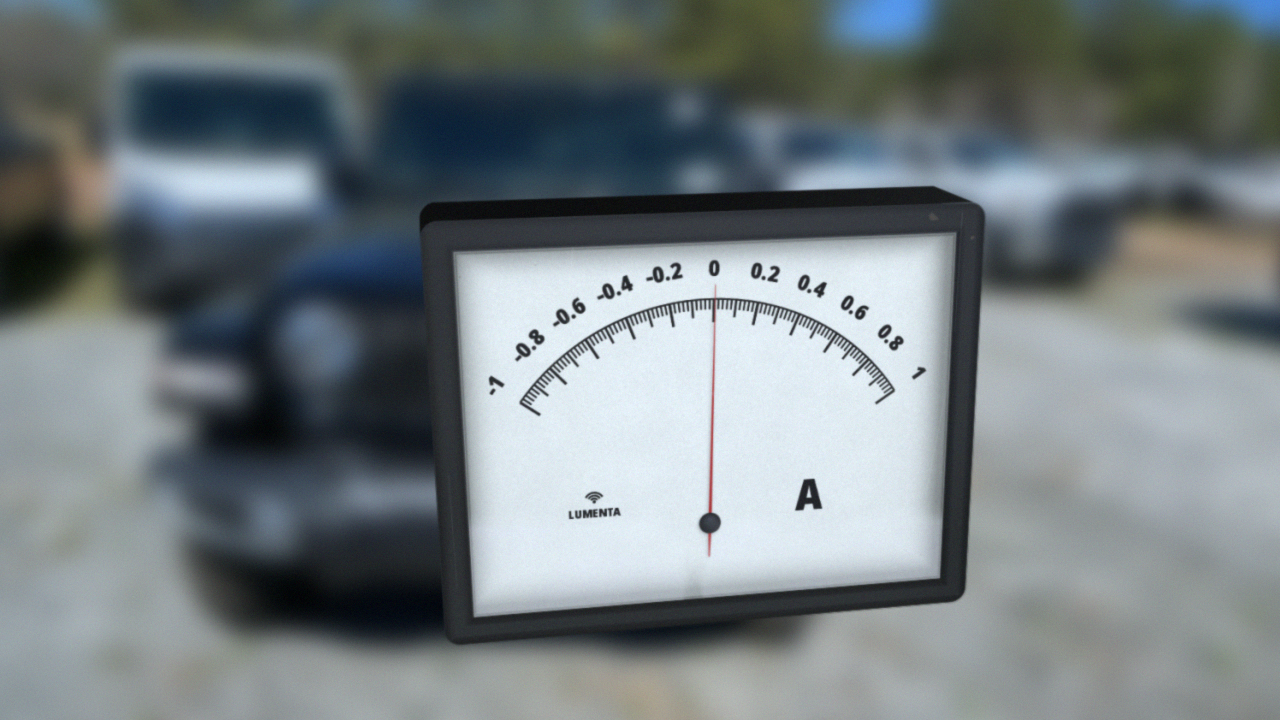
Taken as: 0 A
